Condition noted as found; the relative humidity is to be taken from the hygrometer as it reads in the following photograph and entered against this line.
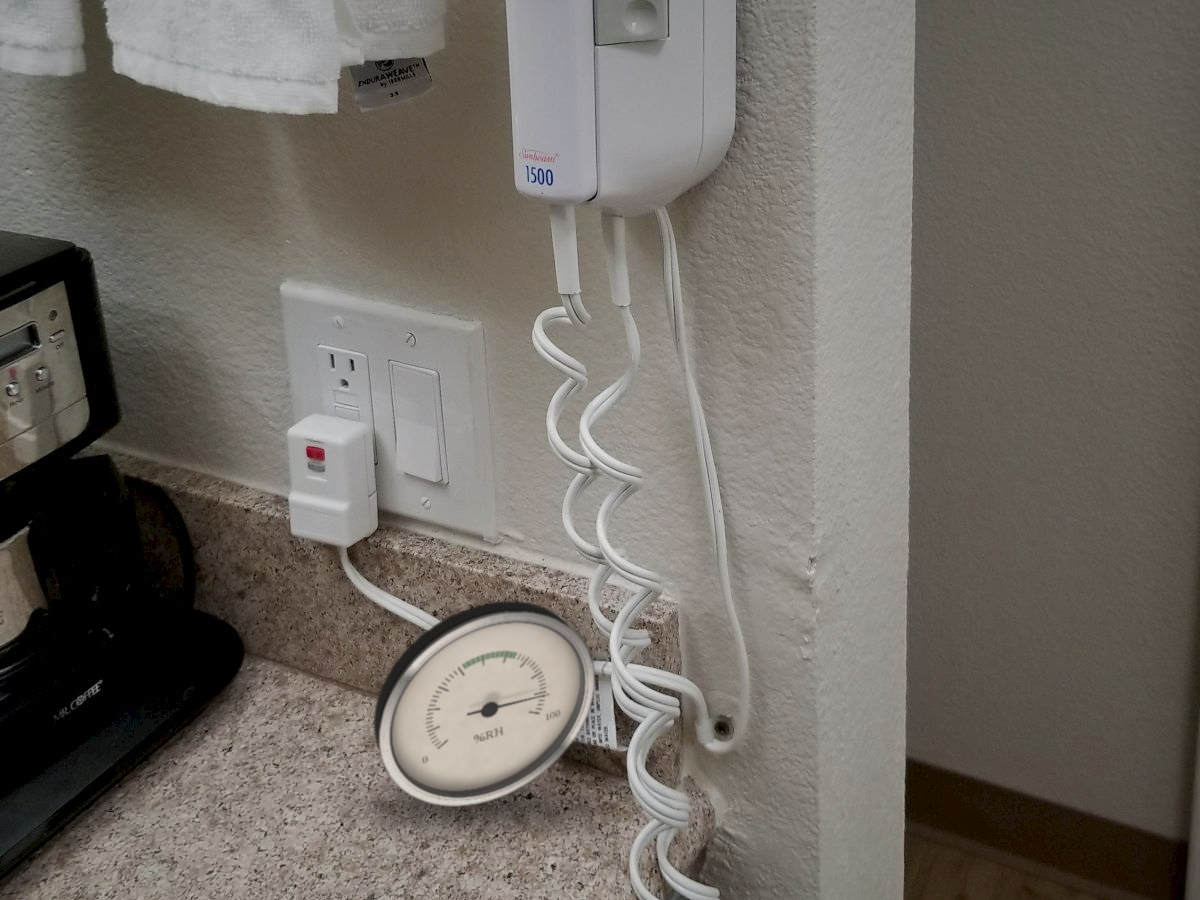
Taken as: 90 %
